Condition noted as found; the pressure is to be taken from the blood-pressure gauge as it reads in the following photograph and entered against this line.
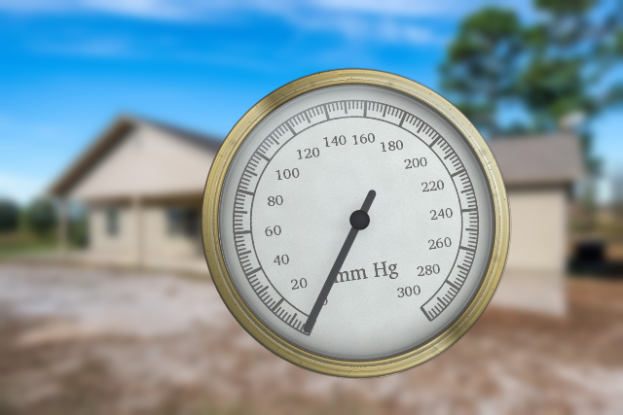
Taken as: 2 mmHg
